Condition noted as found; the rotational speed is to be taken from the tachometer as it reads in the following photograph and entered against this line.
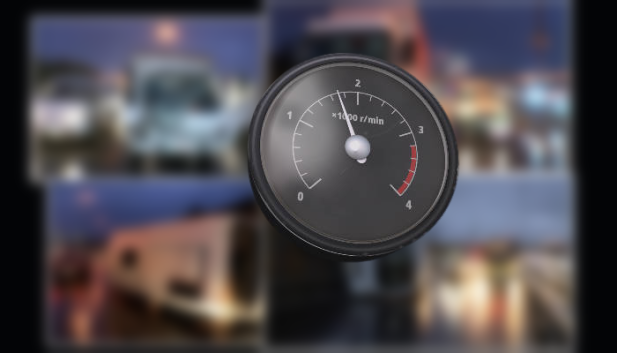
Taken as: 1700 rpm
